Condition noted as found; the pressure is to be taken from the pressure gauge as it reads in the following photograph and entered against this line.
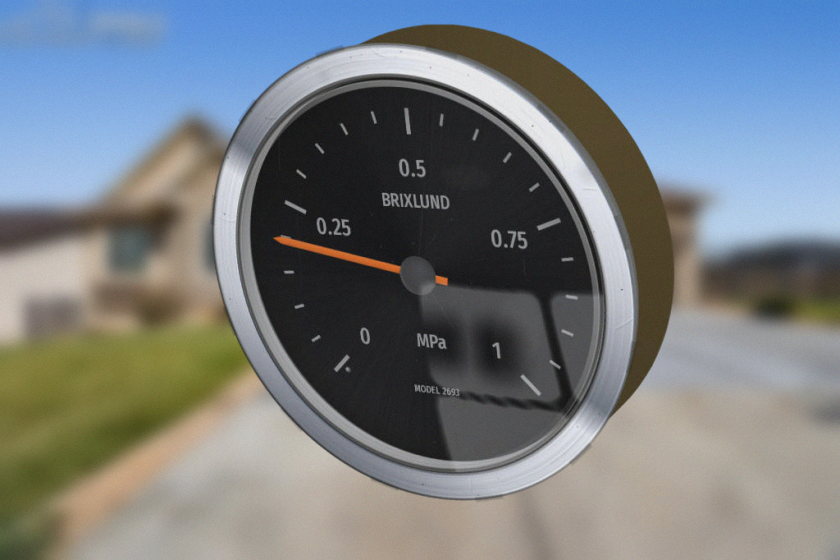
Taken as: 0.2 MPa
